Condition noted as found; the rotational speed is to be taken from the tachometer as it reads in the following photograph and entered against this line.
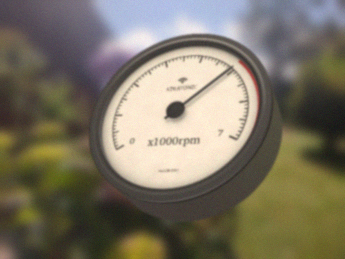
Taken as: 5000 rpm
